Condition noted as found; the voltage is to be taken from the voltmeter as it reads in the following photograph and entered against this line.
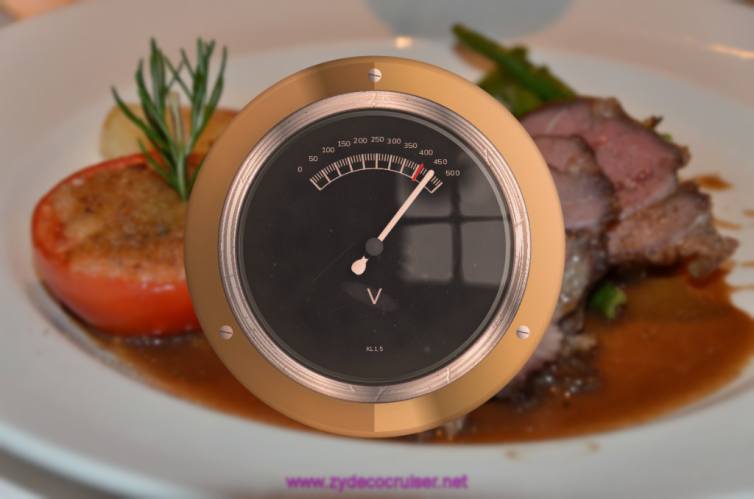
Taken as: 450 V
